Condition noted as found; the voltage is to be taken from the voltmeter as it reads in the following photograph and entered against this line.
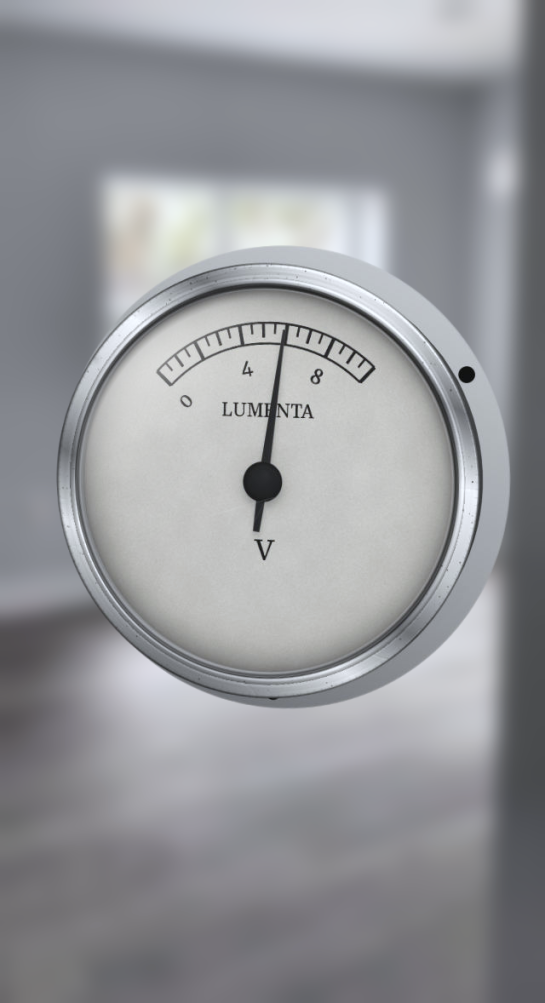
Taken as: 6 V
